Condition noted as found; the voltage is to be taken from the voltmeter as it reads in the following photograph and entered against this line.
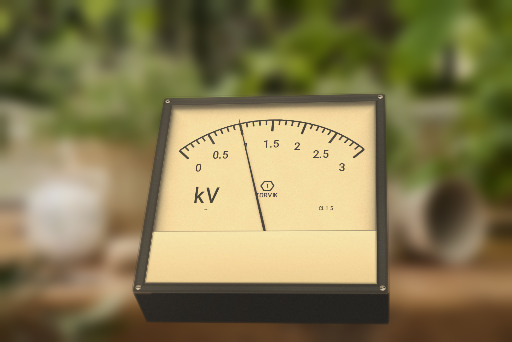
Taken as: 1 kV
